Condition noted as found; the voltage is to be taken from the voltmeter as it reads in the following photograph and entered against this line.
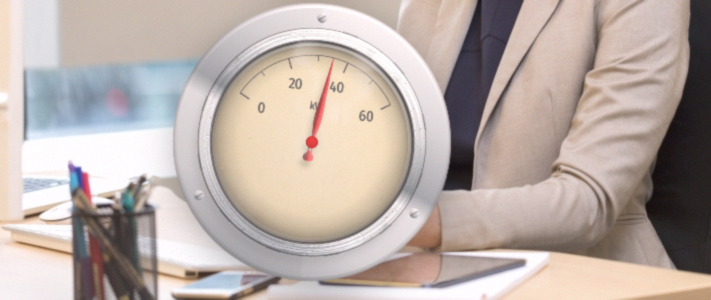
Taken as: 35 kV
